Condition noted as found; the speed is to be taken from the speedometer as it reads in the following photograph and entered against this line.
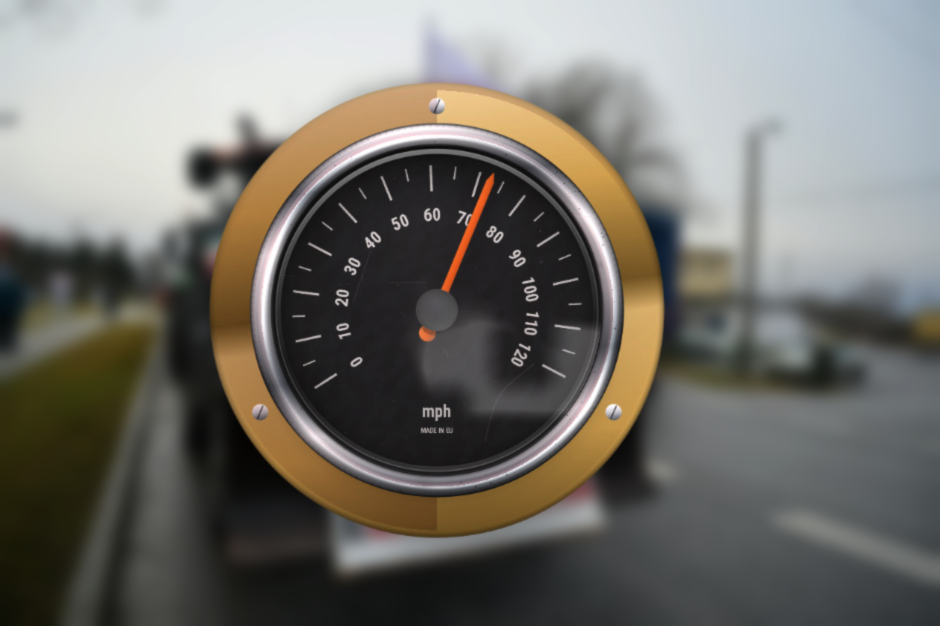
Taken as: 72.5 mph
